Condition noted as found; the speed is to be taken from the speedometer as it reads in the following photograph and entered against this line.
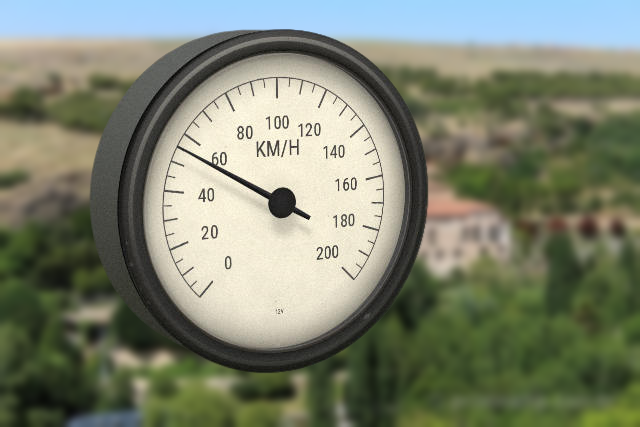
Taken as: 55 km/h
